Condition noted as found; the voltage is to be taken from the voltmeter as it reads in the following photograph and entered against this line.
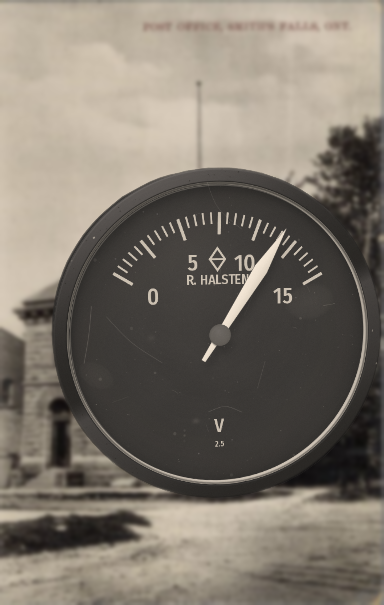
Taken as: 11.5 V
